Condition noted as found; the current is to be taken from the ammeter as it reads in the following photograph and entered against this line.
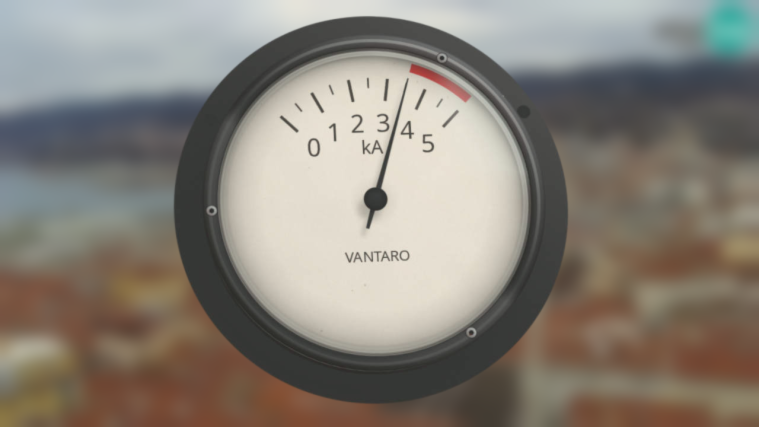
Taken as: 3.5 kA
